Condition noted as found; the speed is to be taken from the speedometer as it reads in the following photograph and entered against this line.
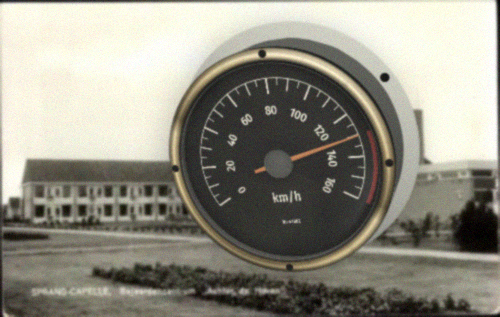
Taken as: 130 km/h
